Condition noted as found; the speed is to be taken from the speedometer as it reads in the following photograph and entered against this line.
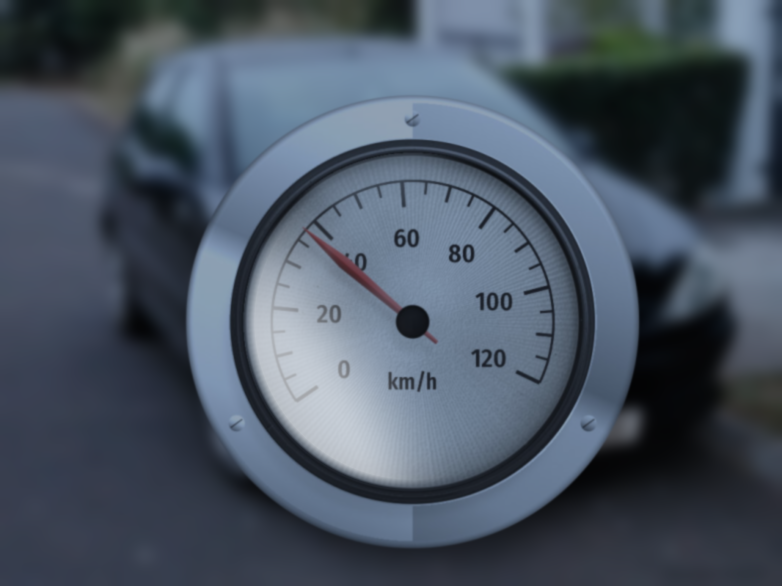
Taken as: 37.5 km/h
